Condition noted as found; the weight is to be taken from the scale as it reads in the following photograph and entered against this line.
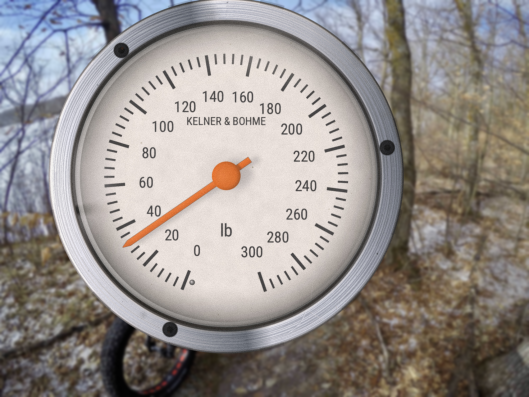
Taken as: 32 lb
